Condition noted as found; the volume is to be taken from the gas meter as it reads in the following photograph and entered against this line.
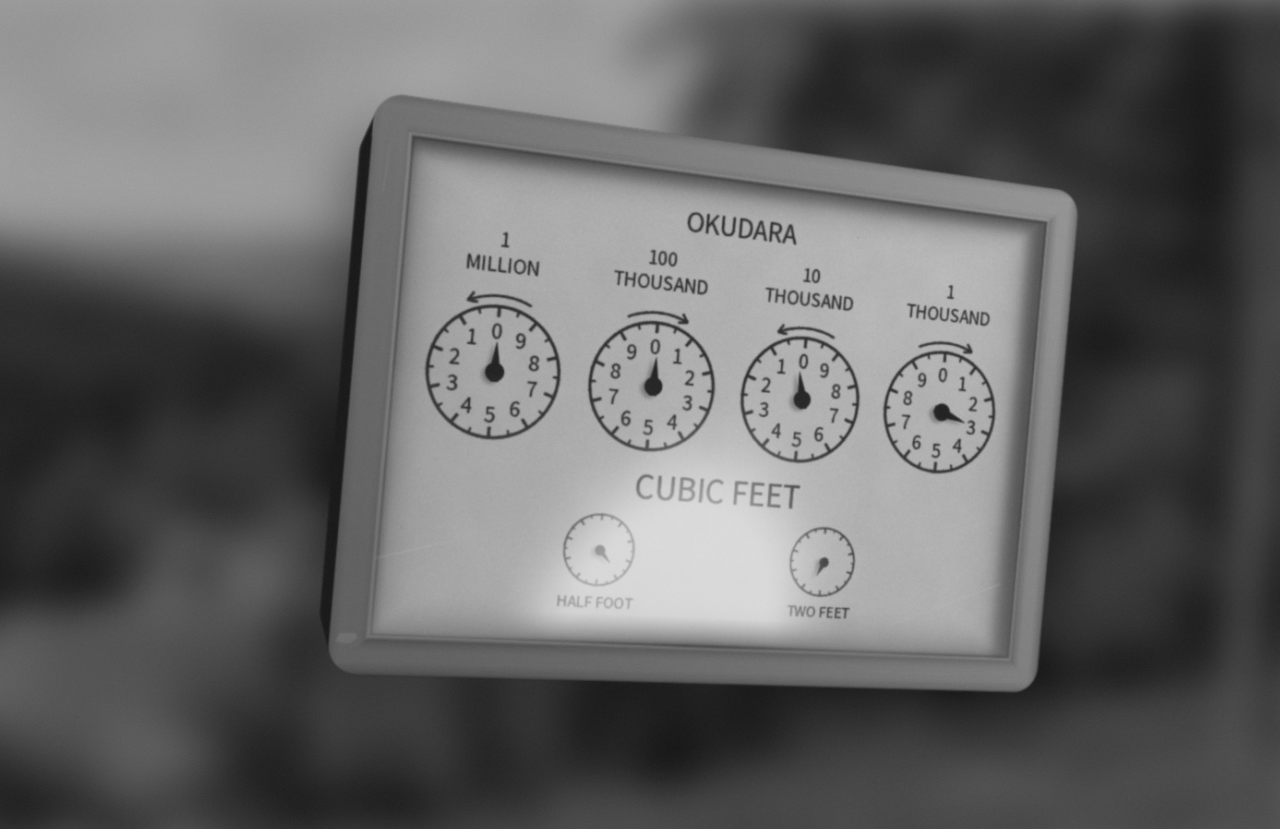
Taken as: 300 ft³
